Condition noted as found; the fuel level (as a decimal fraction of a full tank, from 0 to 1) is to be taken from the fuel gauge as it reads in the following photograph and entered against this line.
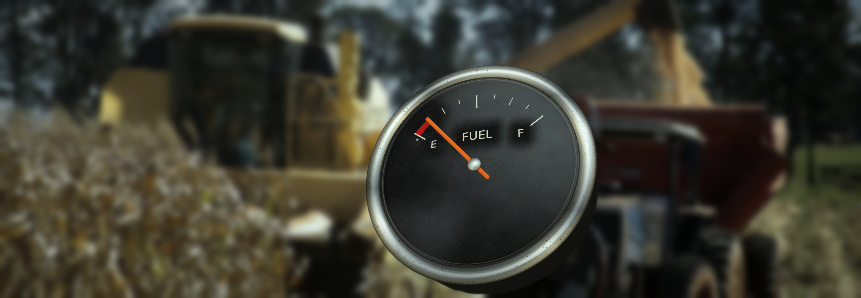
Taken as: 0.125
